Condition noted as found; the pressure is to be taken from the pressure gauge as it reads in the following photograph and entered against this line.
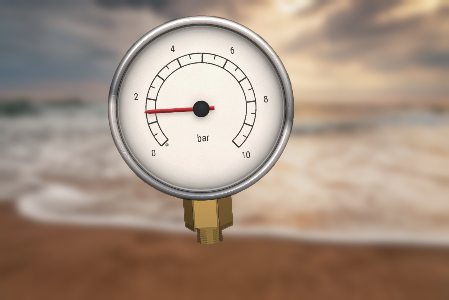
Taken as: 1.5 bar
